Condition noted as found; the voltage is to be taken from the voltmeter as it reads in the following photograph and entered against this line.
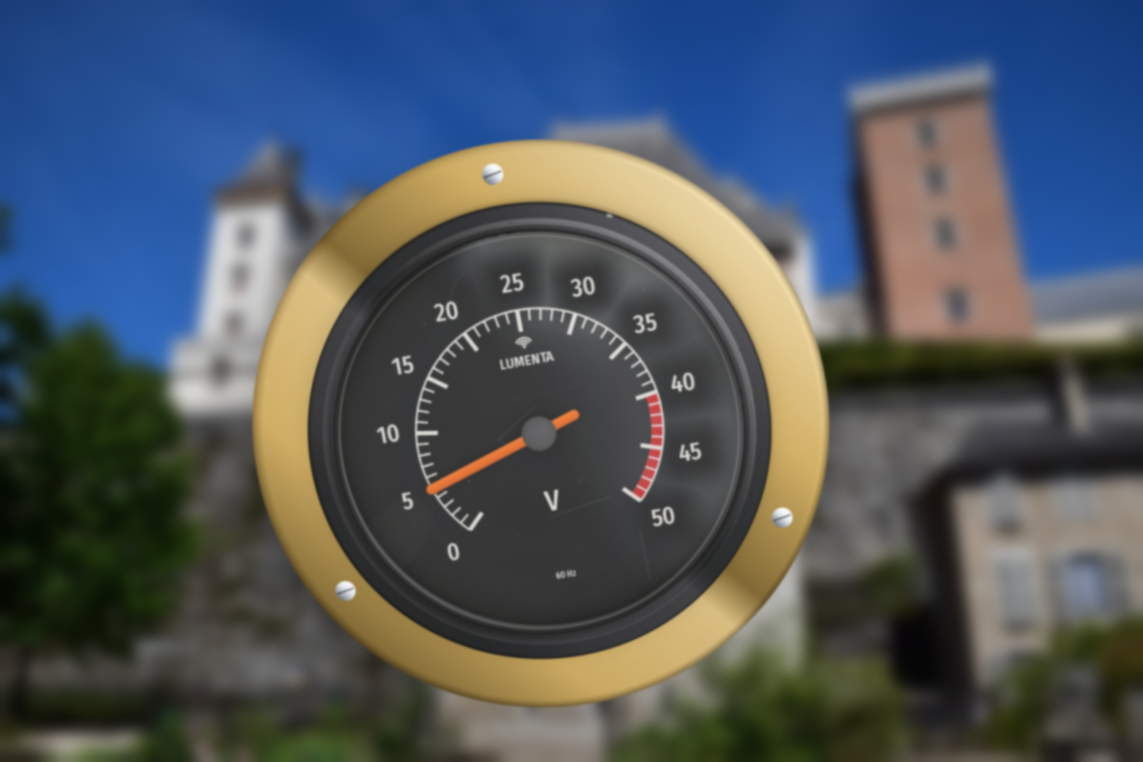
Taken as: 5 V
